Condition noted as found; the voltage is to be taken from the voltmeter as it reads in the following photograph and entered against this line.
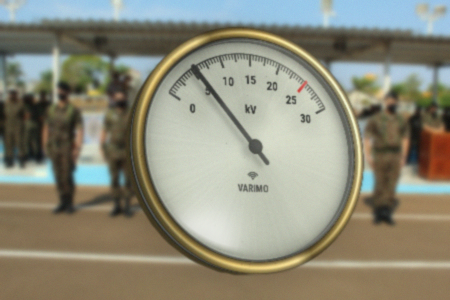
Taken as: 5 kV
